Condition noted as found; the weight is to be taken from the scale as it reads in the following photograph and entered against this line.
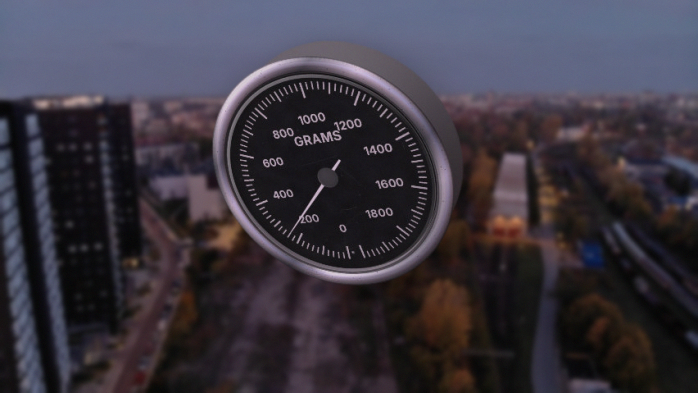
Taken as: 240 g
